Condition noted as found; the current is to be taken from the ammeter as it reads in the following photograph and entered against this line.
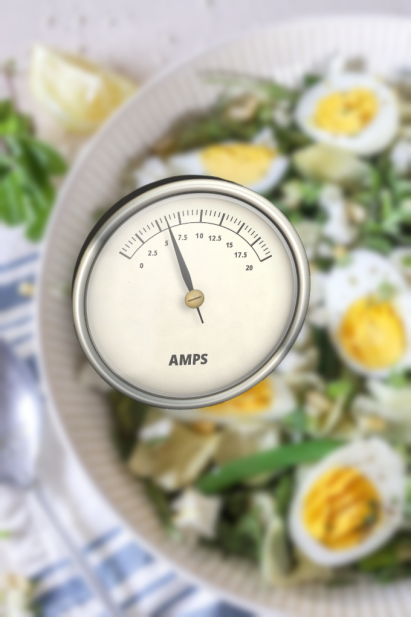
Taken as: 6 A
